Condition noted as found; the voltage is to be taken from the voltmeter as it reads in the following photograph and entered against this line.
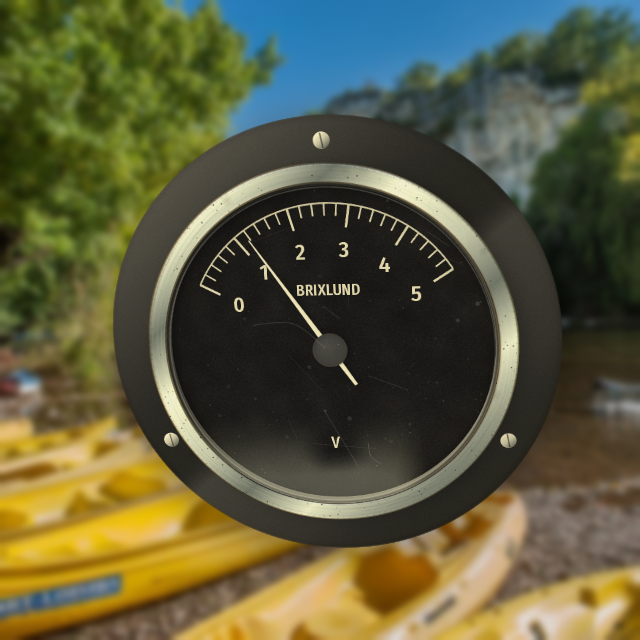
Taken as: 1.2 V
